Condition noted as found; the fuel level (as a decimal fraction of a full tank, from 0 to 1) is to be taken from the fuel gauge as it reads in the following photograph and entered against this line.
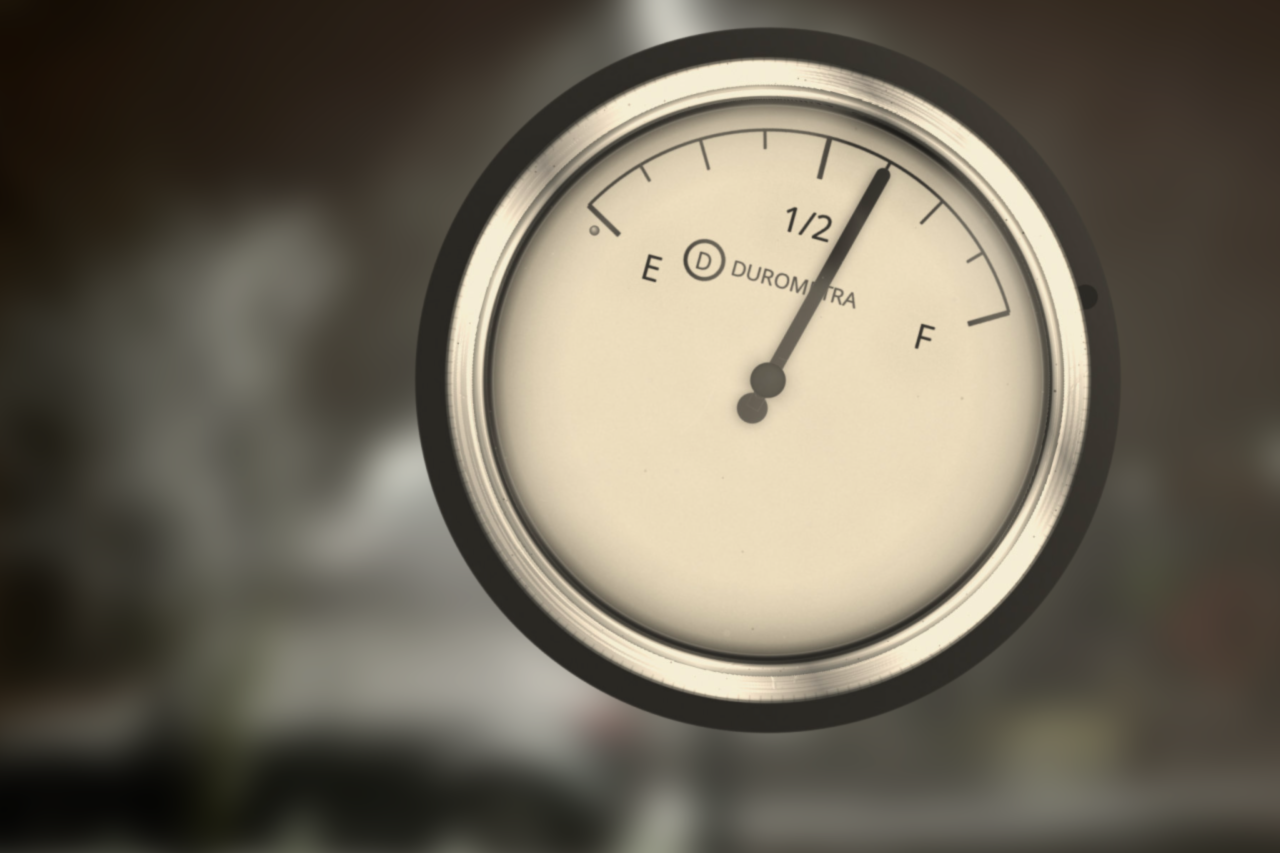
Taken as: 0.625
